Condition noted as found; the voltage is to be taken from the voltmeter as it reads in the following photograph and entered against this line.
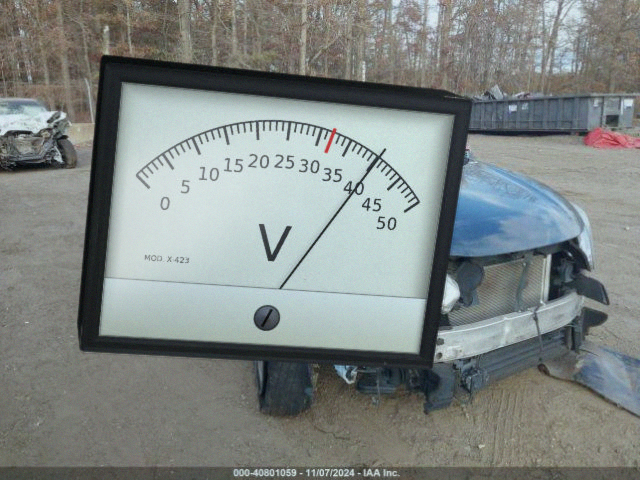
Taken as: 40 V
